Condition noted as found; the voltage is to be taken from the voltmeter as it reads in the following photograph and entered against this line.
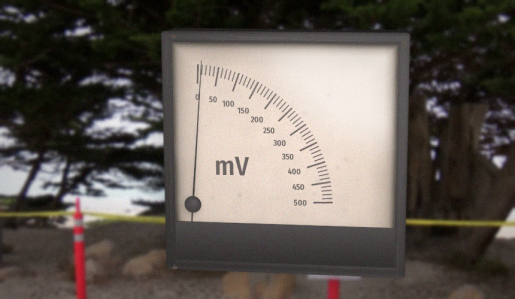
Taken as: 10 mV
